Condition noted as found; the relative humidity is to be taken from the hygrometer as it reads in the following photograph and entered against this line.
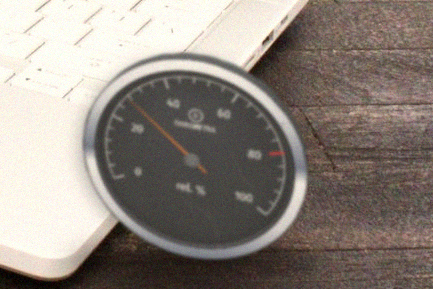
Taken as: 28 %
